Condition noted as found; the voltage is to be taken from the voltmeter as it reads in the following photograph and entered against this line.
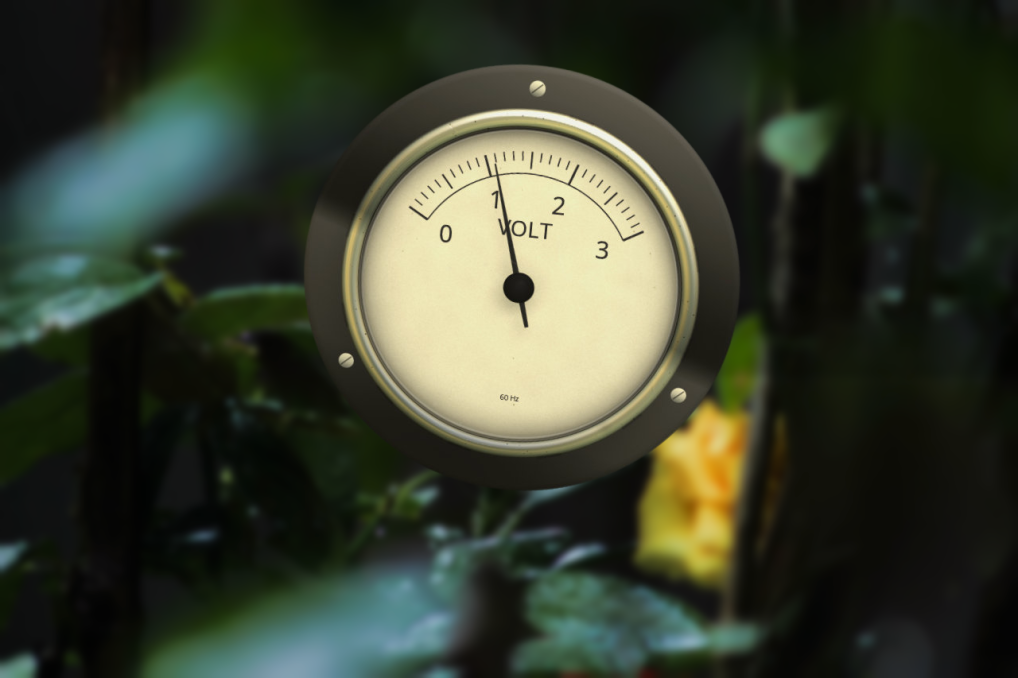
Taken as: 1.1 V
